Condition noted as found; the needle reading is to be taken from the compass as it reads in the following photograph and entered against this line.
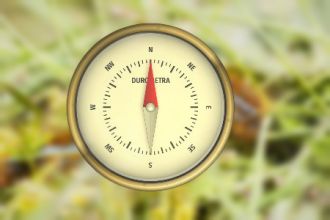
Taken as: 0 °
